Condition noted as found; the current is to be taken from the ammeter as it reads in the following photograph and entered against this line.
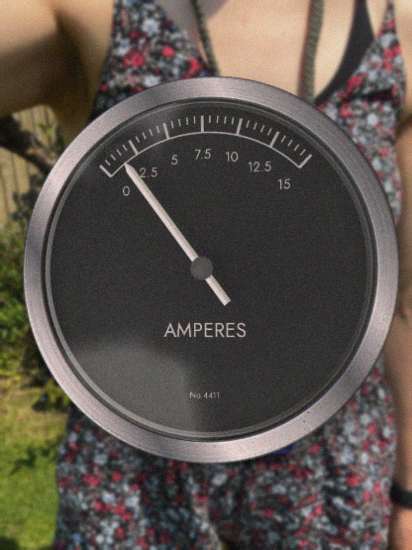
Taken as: 1.5 A
